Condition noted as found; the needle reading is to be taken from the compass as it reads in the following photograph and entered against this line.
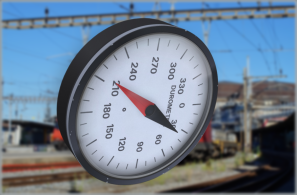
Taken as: 215 °
